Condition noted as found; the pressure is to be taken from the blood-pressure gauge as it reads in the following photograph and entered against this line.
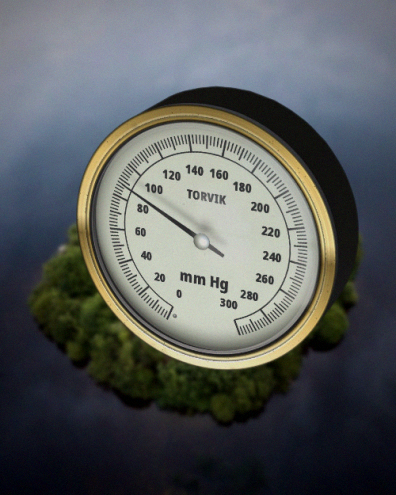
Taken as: 90 mmHg
